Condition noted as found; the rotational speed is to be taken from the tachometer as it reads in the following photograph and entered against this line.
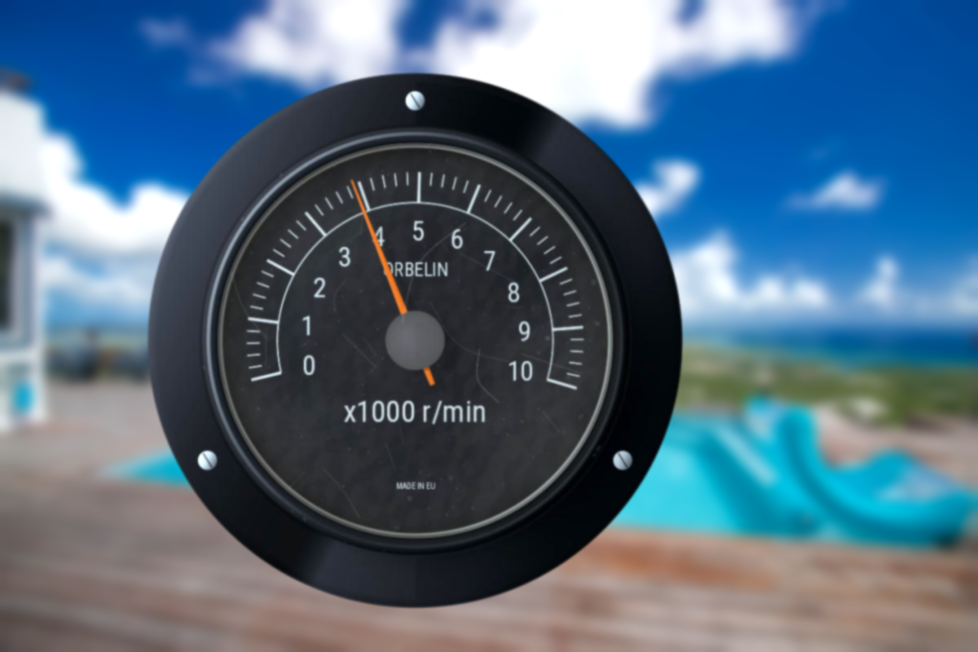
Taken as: 3900 rpm
